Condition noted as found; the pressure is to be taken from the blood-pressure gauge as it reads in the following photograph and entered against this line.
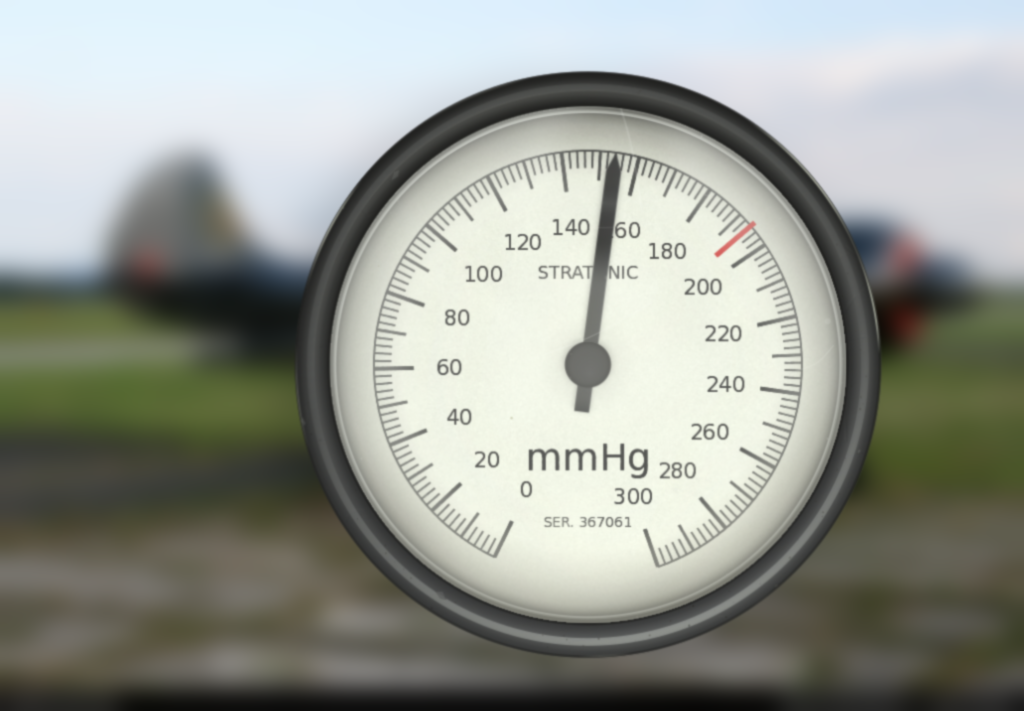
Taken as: 154 mmHg
